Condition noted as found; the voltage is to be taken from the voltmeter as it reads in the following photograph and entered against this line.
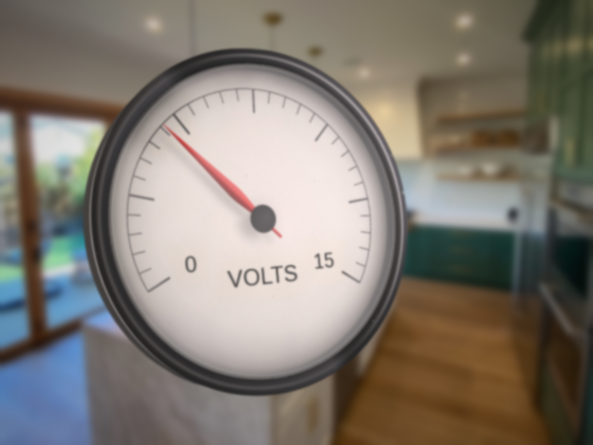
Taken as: 4.5 V
